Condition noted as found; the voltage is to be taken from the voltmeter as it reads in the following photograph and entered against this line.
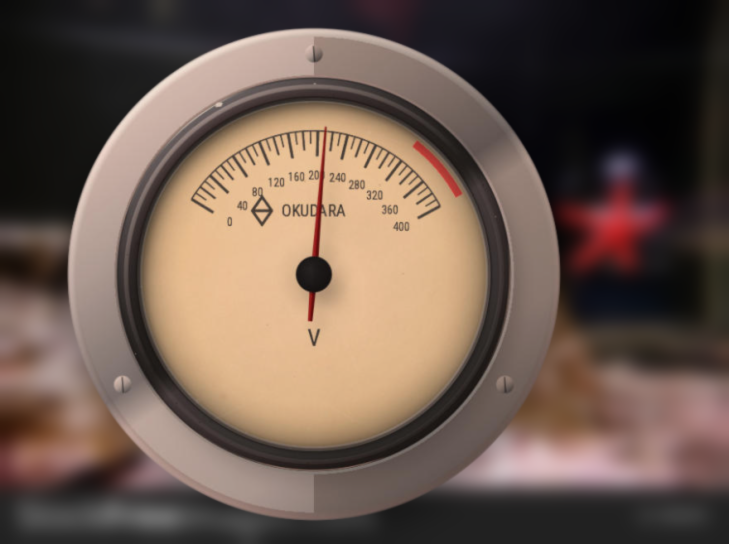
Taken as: 210 V
